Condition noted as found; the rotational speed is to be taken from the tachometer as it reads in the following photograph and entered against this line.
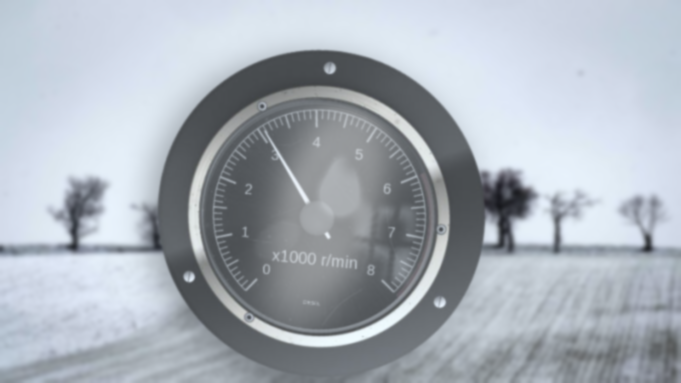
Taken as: 3100 rpm
